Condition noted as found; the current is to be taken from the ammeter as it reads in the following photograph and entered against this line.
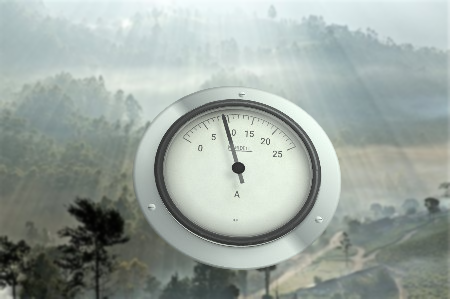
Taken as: 9 A
